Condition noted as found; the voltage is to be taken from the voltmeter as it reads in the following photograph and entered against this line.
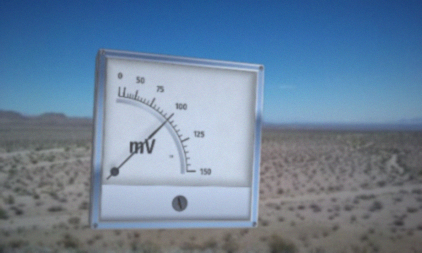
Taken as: 100 mV
